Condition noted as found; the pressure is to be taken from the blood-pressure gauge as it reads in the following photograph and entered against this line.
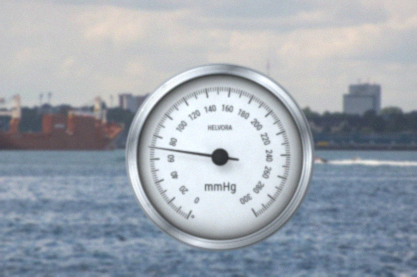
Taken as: 70 mmHg
